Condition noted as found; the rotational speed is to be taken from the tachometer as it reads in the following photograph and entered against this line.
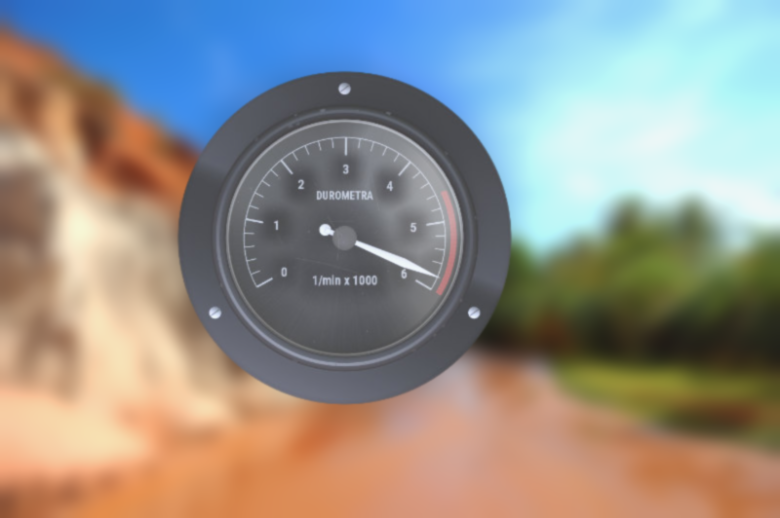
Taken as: 5800 rpm
